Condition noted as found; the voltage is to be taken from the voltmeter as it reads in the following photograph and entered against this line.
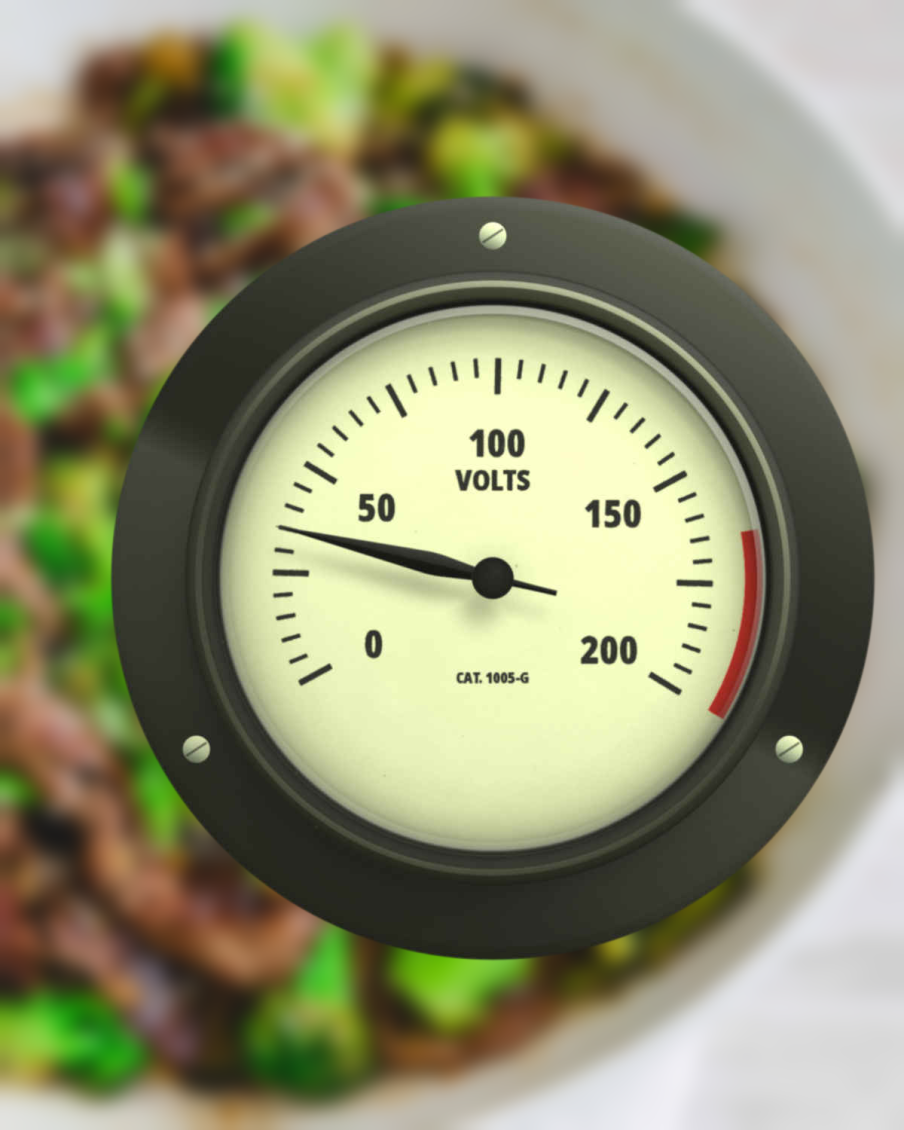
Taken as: 35 V
